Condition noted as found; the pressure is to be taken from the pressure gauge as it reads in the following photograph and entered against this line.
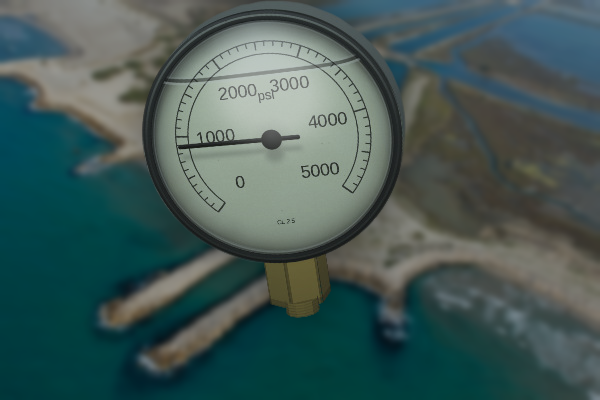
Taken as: 900 psi
